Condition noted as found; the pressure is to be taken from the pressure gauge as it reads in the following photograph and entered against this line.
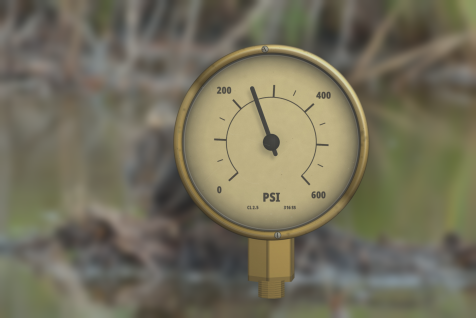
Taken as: 250 psi
